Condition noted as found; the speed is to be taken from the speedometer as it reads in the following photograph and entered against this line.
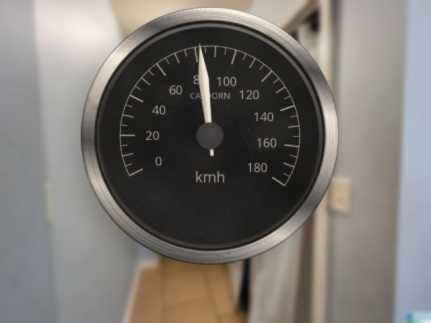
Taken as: 82.5 km/h
